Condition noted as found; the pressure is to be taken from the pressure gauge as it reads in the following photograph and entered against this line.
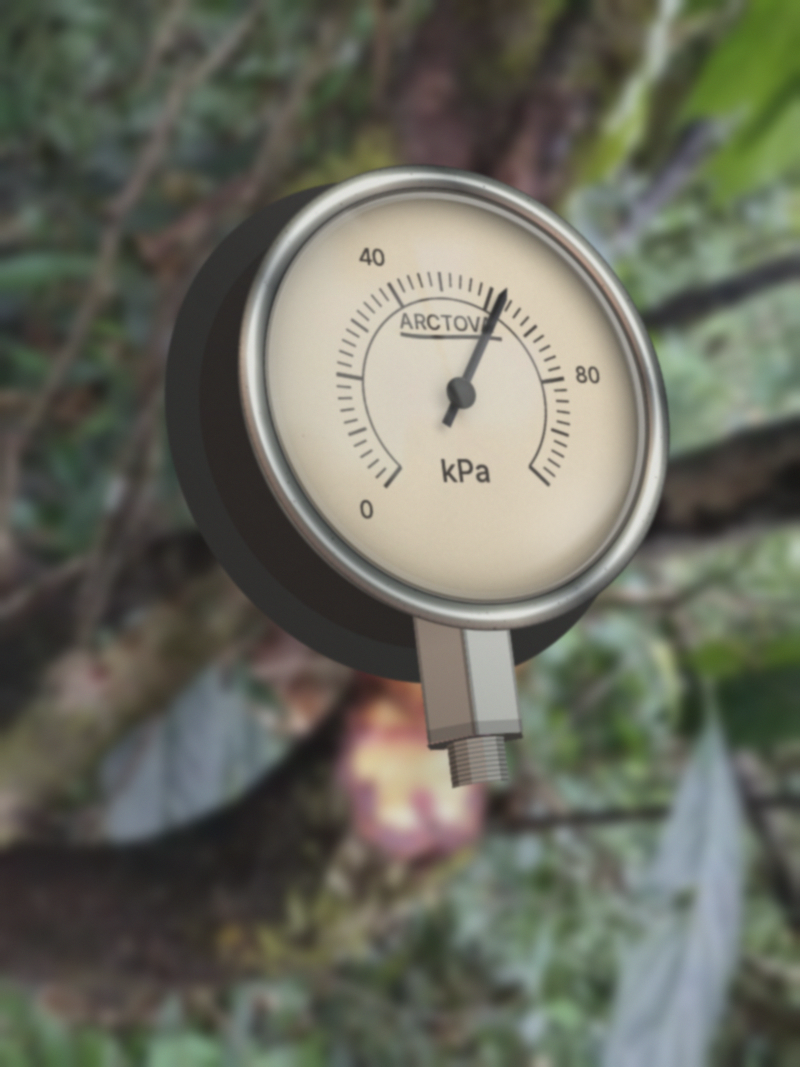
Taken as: 62 kPa
